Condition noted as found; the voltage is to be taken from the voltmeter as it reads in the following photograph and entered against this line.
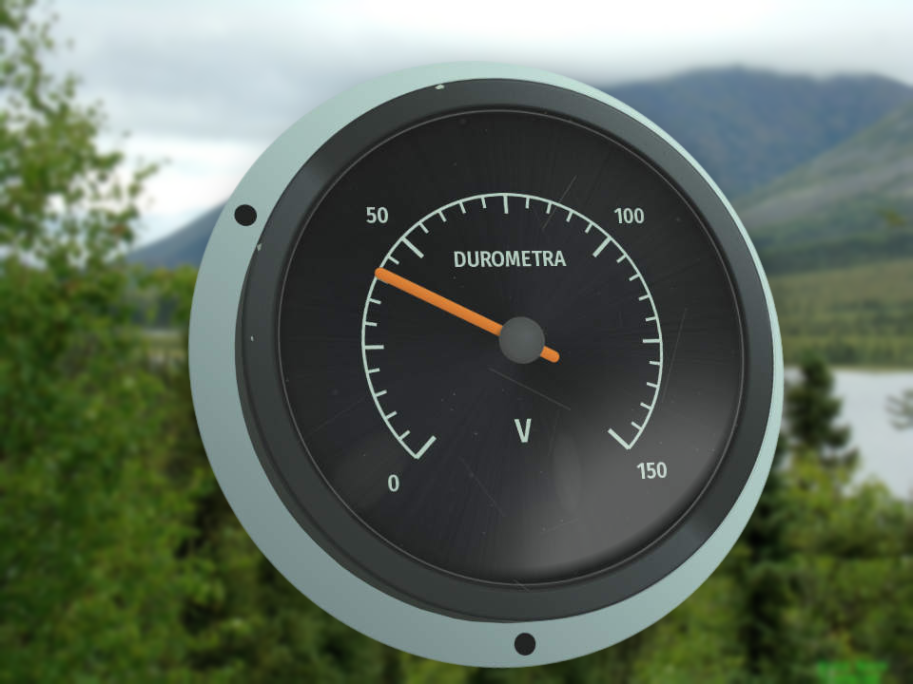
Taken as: 40 V
